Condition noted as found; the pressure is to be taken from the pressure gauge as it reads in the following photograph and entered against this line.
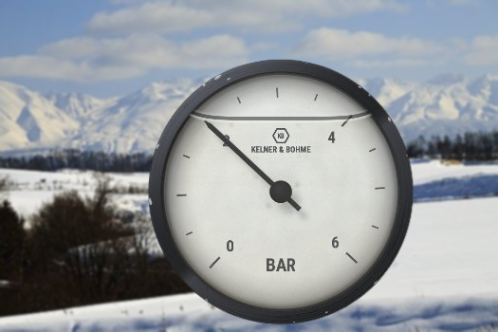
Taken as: 2 bar
